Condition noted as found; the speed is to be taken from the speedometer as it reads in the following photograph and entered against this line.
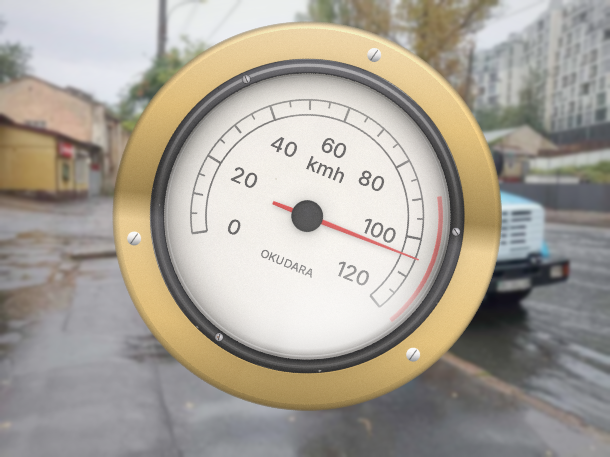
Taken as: 105 km/h
